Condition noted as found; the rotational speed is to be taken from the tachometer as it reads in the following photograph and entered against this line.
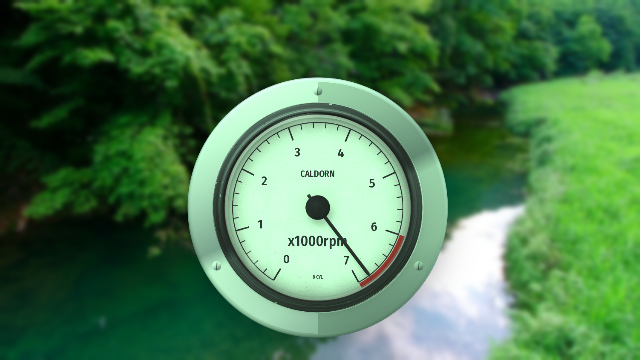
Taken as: 6800 rpm
